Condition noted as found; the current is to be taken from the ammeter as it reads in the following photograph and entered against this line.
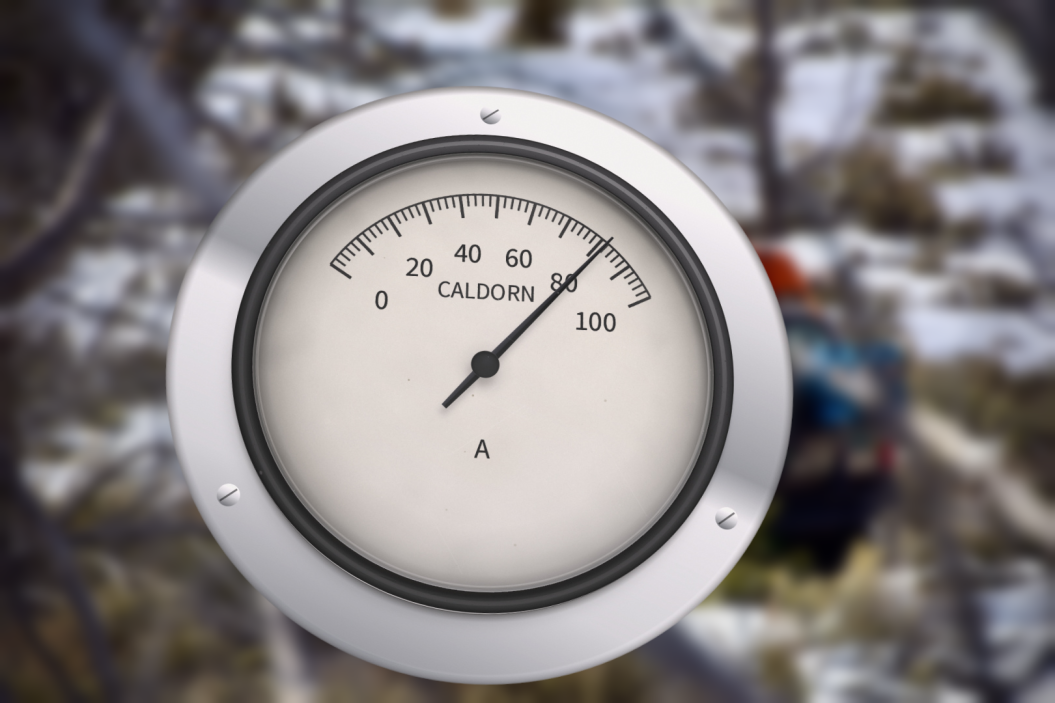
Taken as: 82 A
